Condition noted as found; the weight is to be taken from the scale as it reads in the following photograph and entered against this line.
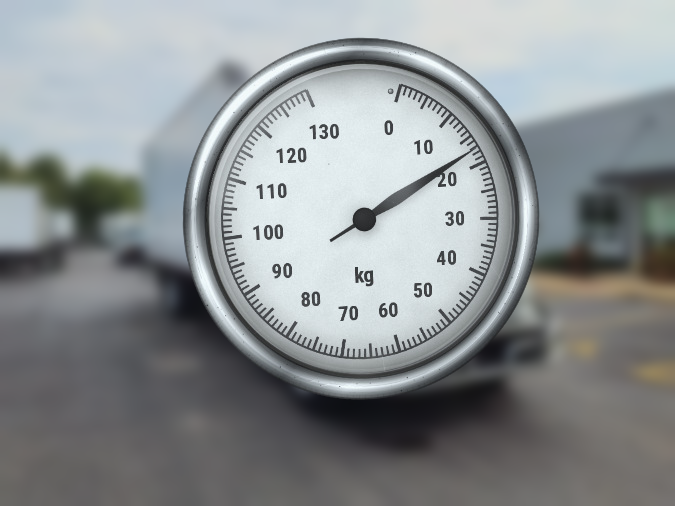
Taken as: 17 kg
